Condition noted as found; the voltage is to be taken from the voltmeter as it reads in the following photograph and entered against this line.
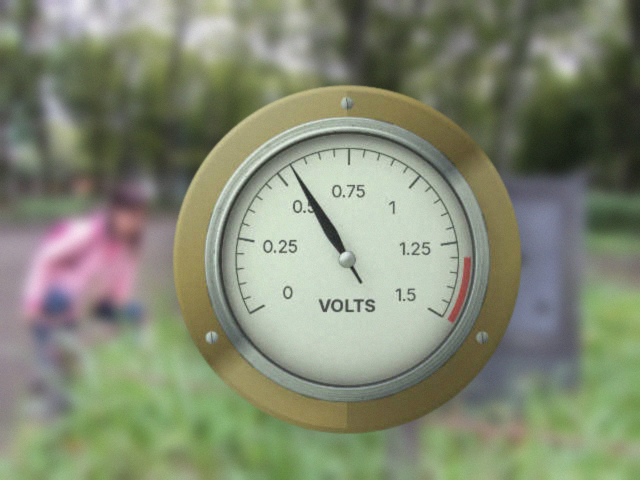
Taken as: 0.55 V
